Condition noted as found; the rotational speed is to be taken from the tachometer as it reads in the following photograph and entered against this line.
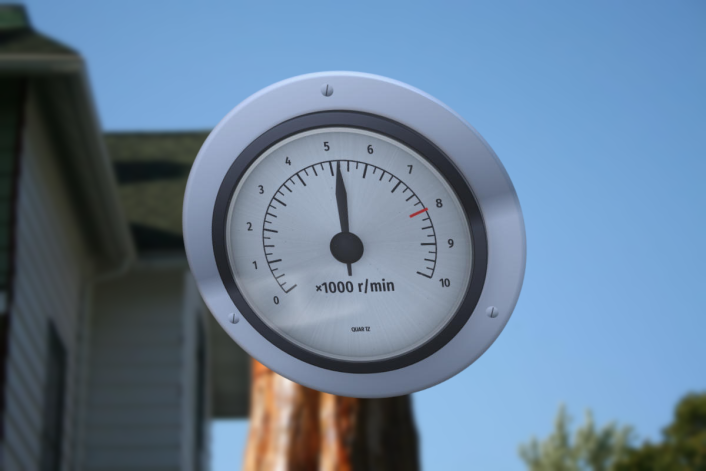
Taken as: 5250 rpm
